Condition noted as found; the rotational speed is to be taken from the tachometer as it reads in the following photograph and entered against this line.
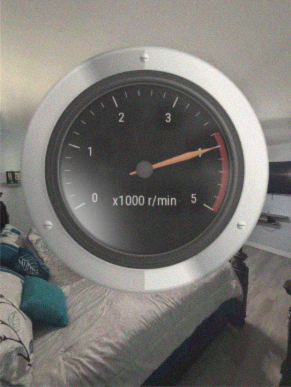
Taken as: 4000 rpm
